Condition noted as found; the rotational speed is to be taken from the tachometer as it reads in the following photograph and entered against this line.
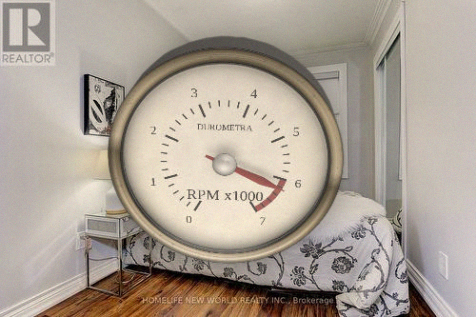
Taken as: 6200 rpm
